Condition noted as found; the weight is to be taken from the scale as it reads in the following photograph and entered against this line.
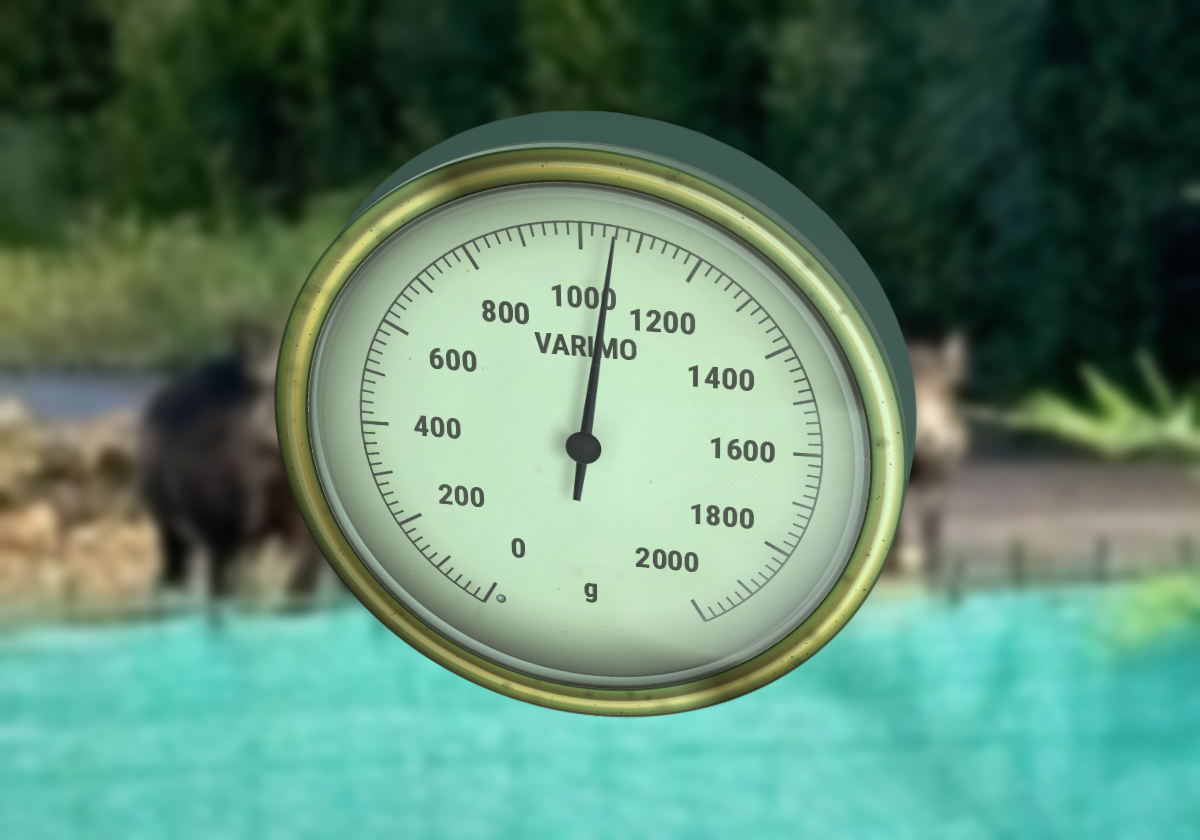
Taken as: 1060 g
